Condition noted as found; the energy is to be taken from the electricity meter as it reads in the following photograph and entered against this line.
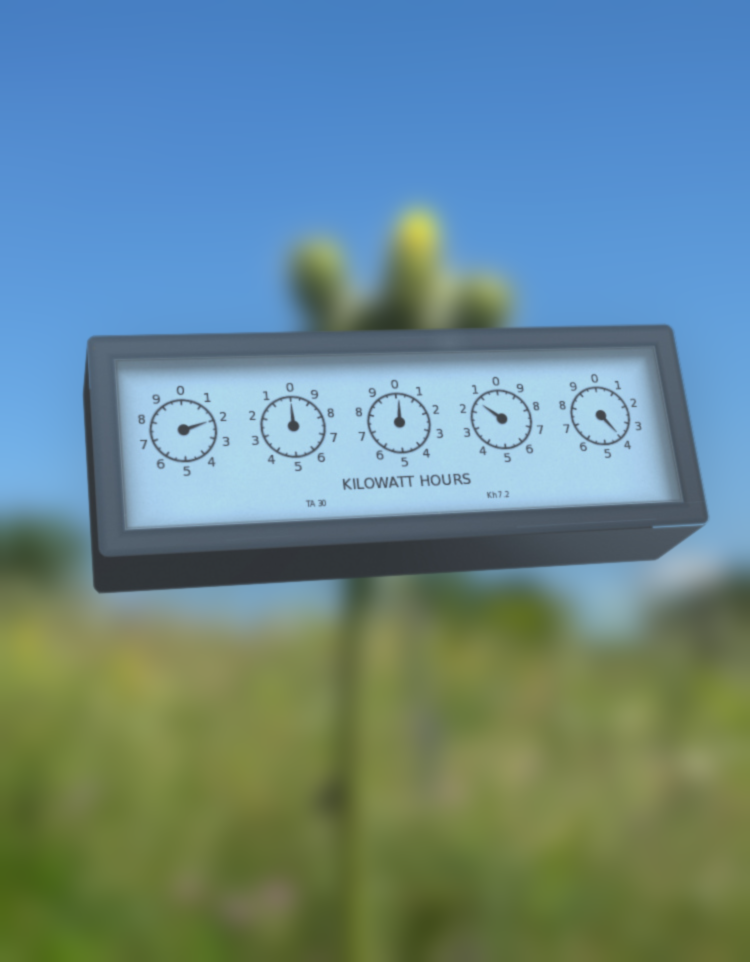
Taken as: 20014 kWh
